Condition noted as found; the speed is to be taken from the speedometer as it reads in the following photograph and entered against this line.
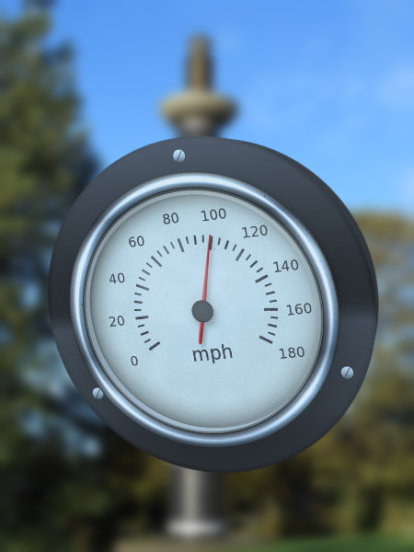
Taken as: 100 mph
